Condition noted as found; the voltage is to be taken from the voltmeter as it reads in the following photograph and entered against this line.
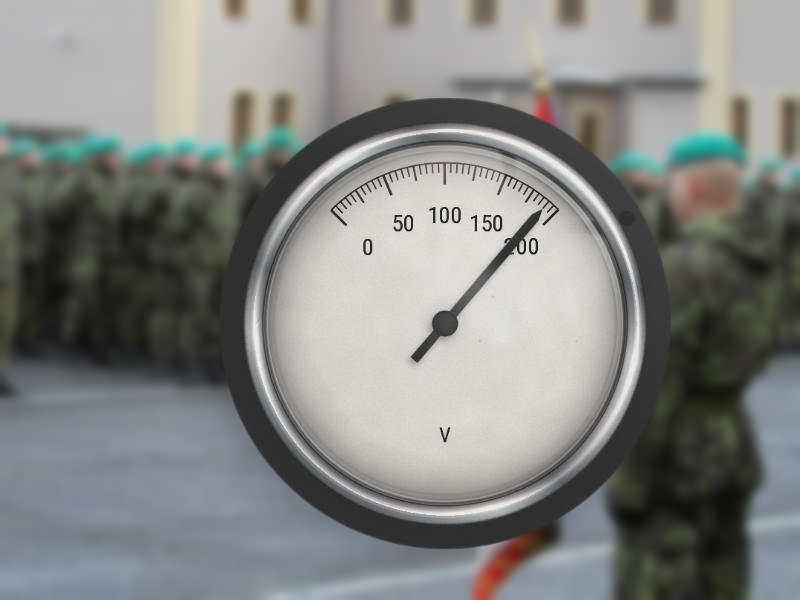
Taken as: 190 V
